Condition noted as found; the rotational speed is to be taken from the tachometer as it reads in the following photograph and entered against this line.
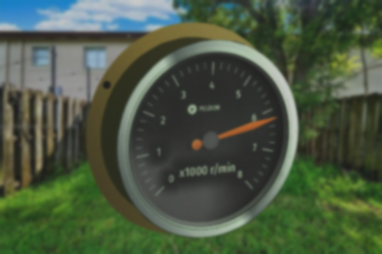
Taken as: 6200 rpm
